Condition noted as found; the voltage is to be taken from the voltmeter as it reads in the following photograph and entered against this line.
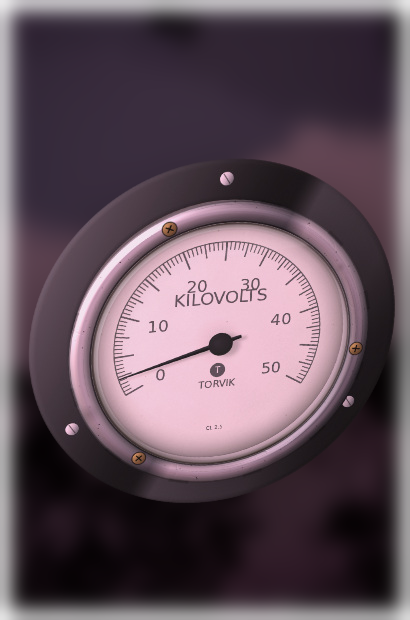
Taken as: 2.5 kV
